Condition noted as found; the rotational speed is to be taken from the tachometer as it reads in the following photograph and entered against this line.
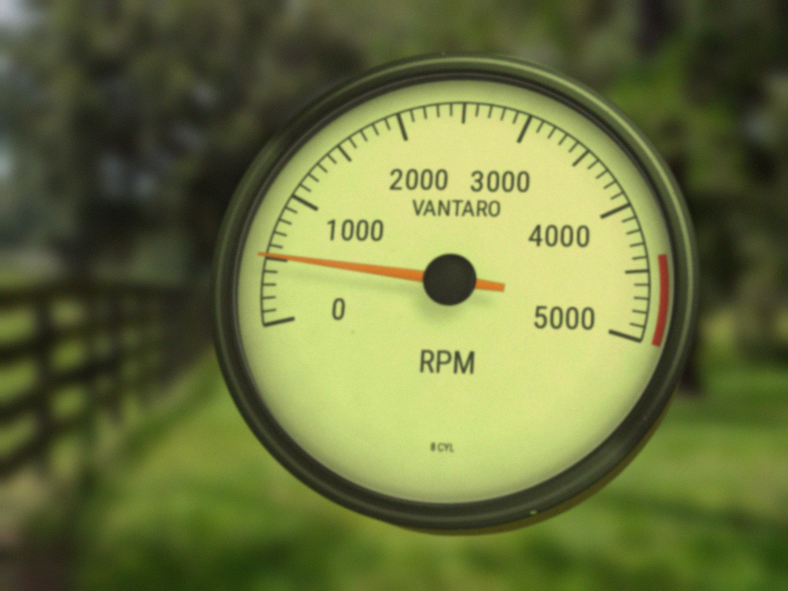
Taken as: 500 rpm
